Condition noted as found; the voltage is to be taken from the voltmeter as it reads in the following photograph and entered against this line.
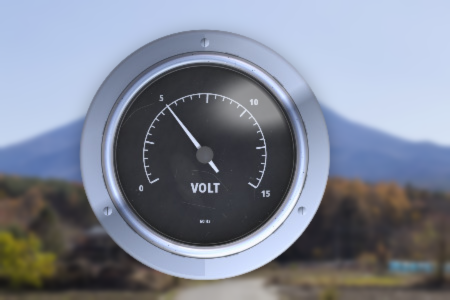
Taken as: 5 V
